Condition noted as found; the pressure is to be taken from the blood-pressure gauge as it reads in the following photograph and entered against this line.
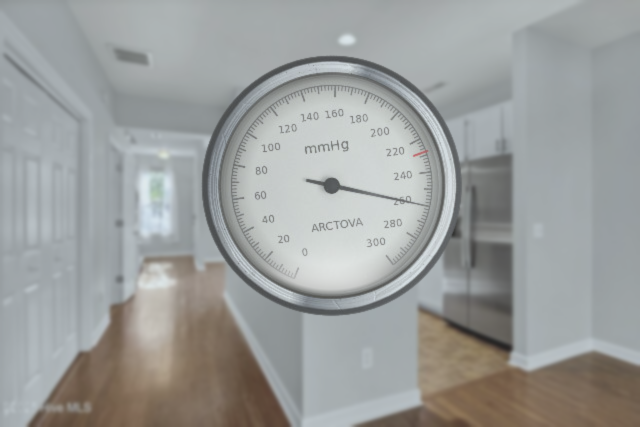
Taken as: 260 mmHg
